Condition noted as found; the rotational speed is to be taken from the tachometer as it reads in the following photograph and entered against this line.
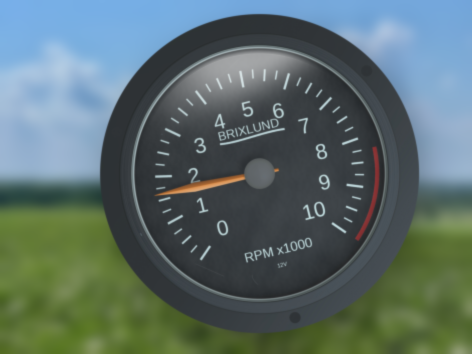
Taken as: 1625 rpm
